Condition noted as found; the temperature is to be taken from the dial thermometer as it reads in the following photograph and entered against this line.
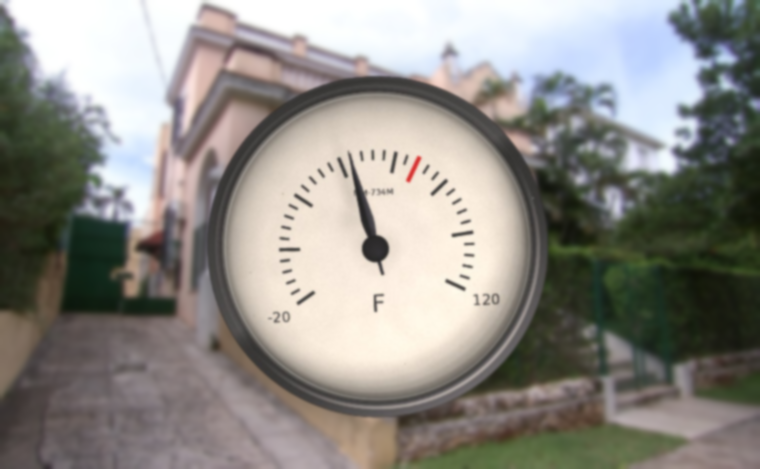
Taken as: 44 °F
